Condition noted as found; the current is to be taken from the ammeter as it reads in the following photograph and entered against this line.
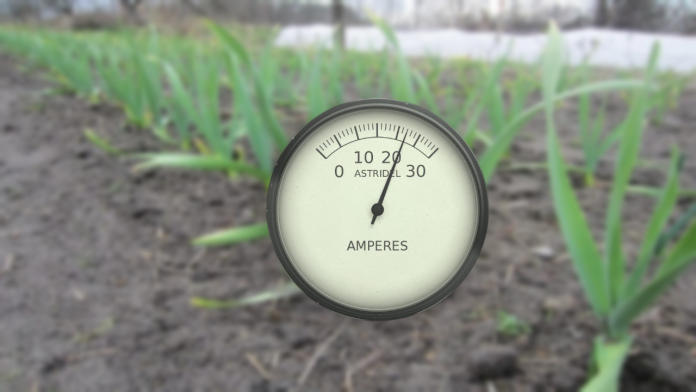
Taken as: 22 A
